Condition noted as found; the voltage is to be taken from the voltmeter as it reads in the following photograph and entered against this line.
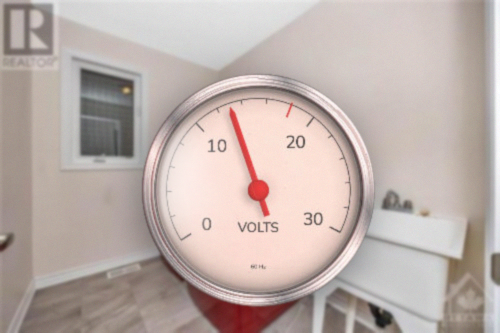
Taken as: 13 V
